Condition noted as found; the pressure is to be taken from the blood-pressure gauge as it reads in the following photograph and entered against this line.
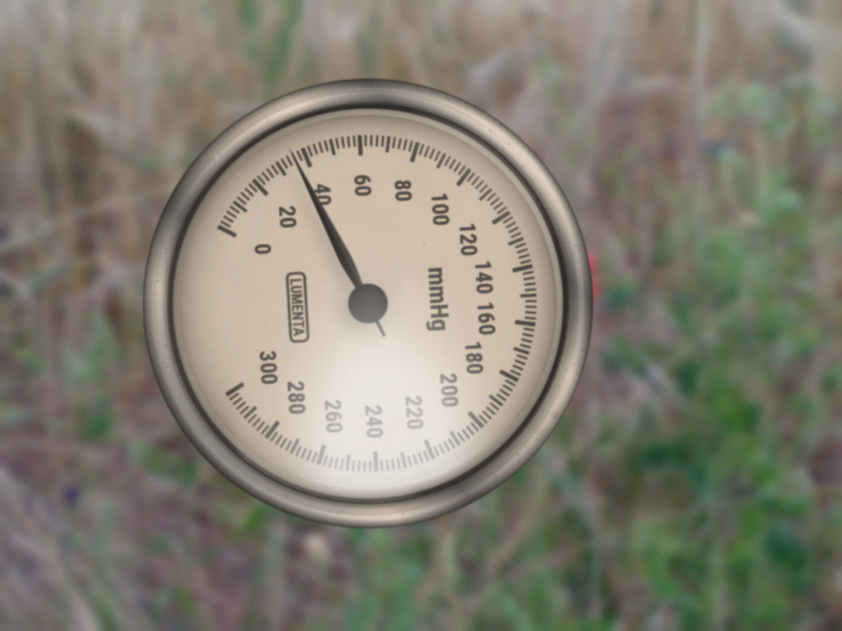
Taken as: 36 mmHg
